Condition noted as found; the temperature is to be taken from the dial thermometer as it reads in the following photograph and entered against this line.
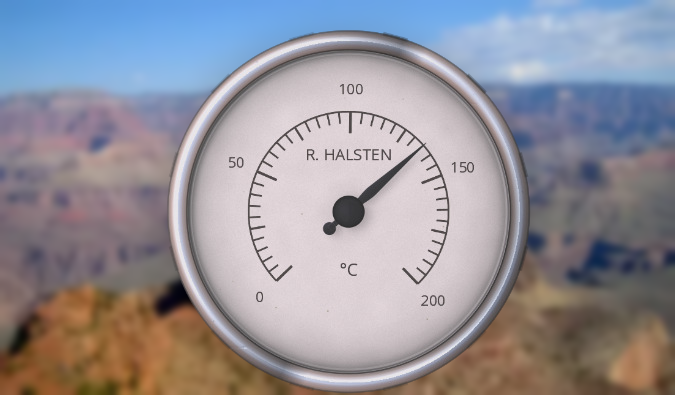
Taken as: 135 °C
